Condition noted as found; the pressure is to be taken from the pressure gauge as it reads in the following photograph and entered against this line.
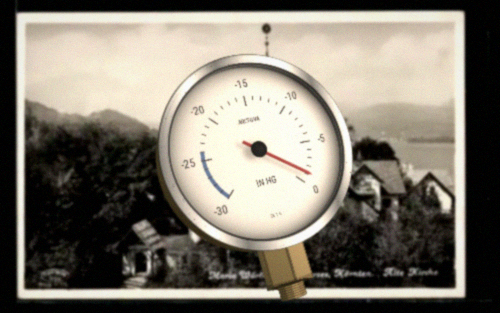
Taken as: -1 inHg
